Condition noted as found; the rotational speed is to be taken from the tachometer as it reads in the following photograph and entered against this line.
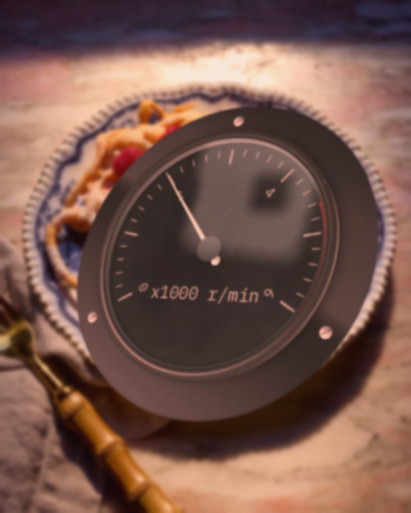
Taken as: 2000 rpm
